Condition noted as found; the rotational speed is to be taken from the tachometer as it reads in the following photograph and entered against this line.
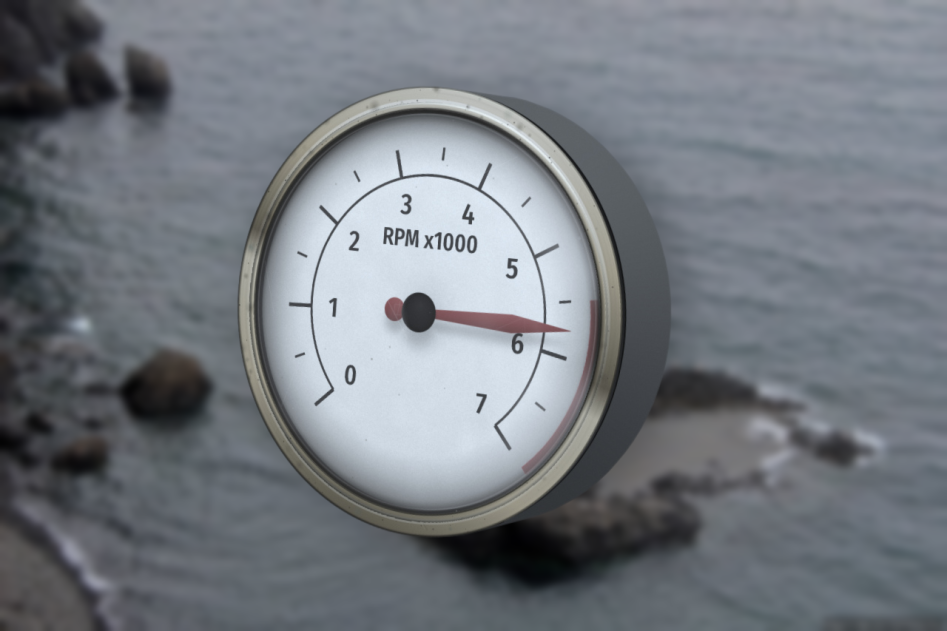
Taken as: 5750 rpm
